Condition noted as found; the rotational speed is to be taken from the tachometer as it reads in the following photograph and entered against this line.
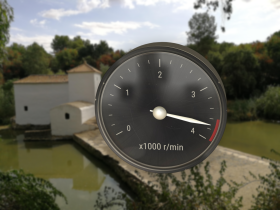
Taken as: 3700 rpm
